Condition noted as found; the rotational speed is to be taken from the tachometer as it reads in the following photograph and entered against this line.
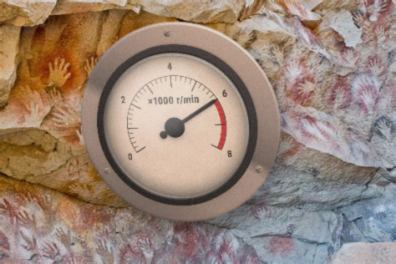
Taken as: 6000 rpm
